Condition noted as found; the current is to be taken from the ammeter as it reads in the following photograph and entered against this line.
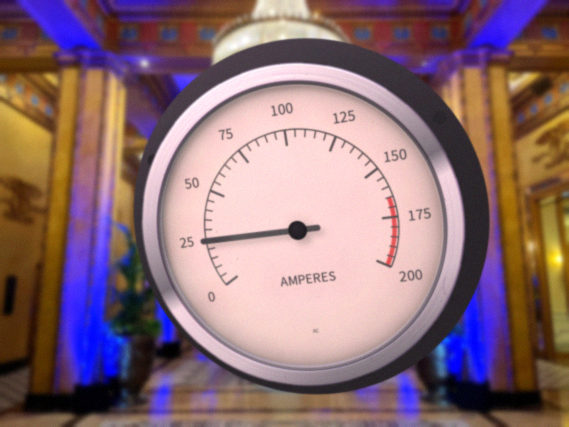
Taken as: 25 A
